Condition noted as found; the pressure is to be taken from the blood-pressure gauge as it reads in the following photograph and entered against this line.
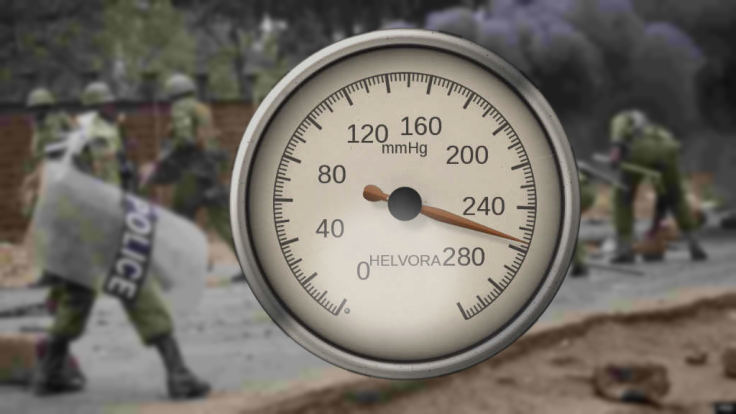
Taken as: 256 mmHg
